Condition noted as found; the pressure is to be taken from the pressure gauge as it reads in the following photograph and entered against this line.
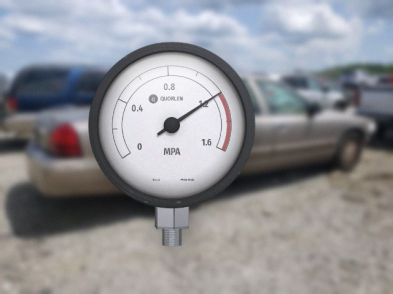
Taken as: 1.2 MPa
